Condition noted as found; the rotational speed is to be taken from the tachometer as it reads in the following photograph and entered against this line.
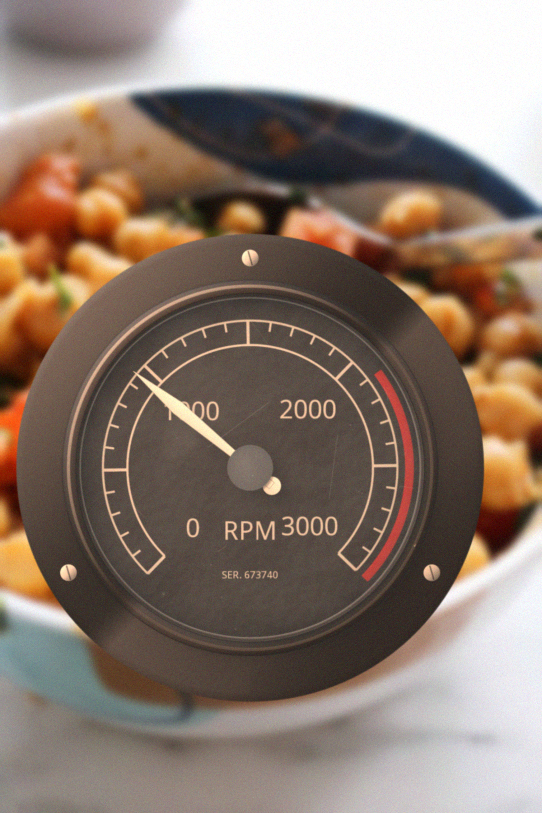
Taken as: 950 rpm
